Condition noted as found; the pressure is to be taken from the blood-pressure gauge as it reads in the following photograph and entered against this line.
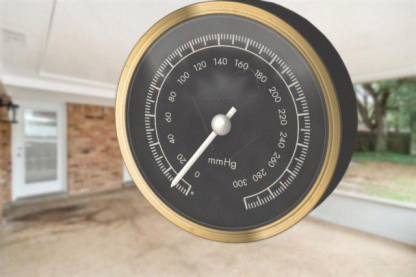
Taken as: 10 mmHg
